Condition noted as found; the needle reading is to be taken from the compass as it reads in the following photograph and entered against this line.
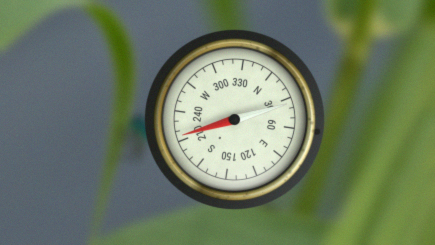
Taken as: 215 °
